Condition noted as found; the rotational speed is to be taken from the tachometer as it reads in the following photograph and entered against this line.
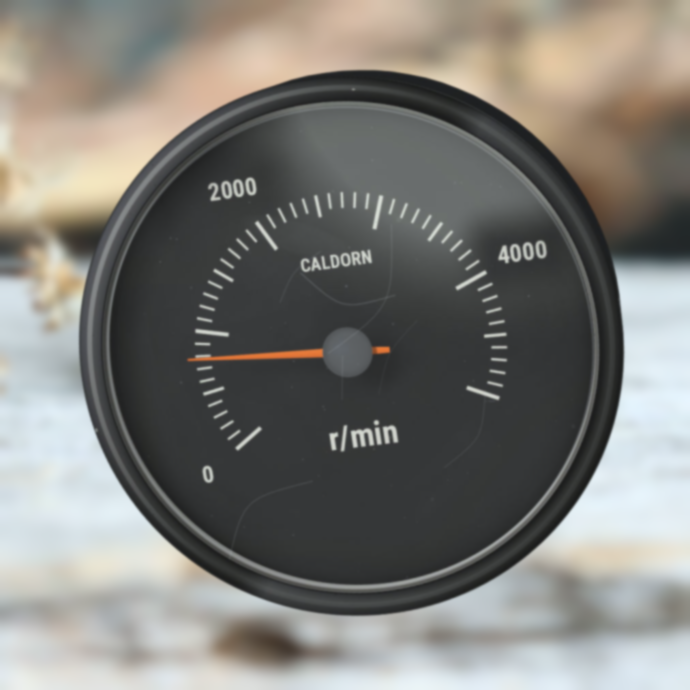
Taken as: 800 rpm
